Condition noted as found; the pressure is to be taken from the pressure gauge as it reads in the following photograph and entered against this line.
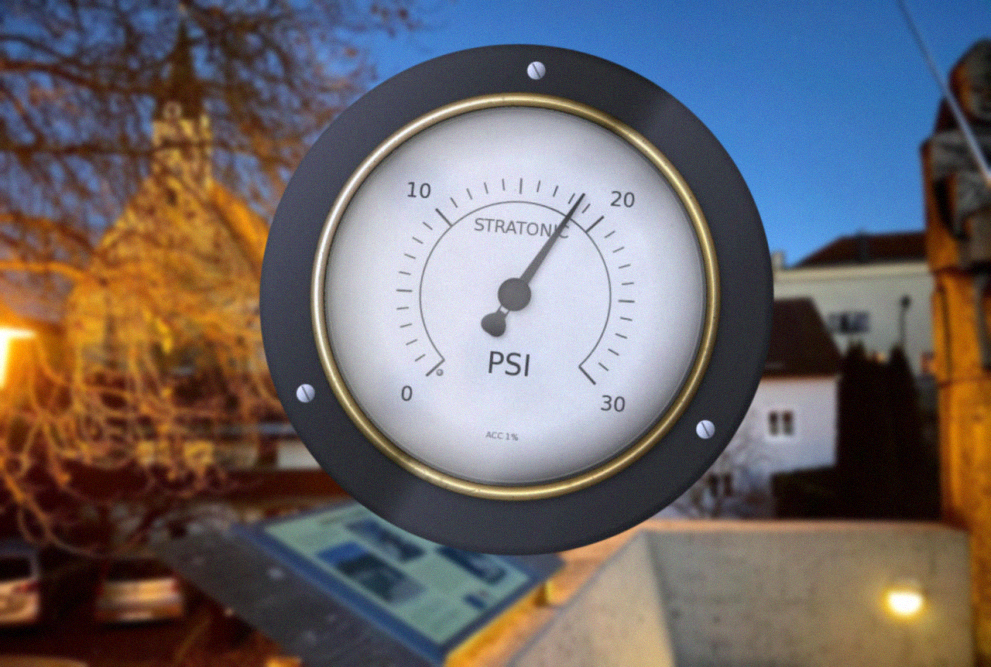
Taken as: 18.5 psi
